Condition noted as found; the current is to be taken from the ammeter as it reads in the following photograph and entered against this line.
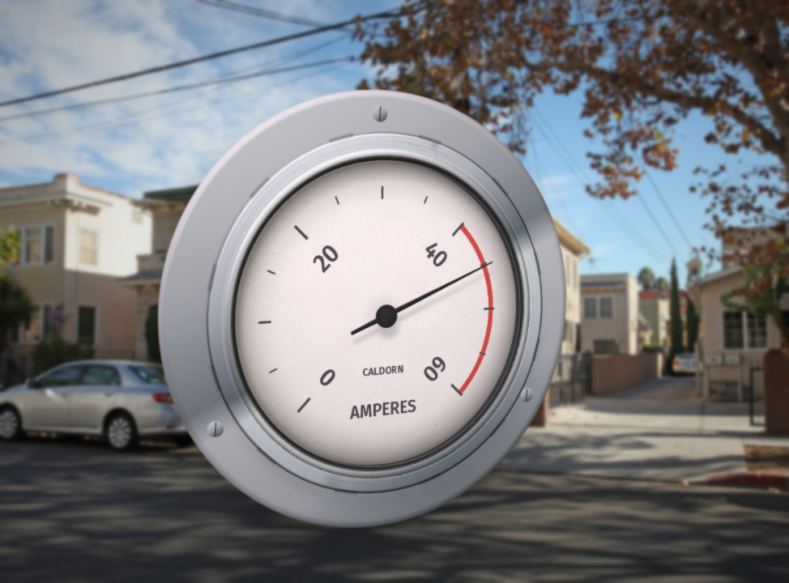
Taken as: 45 A
